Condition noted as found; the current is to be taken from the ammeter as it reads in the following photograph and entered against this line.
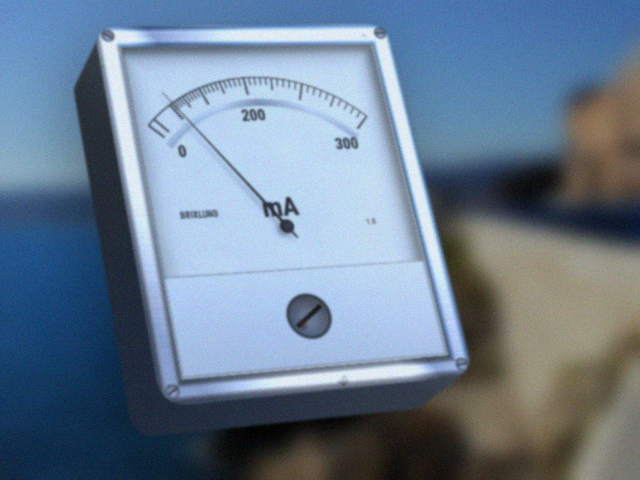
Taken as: 100 mA
